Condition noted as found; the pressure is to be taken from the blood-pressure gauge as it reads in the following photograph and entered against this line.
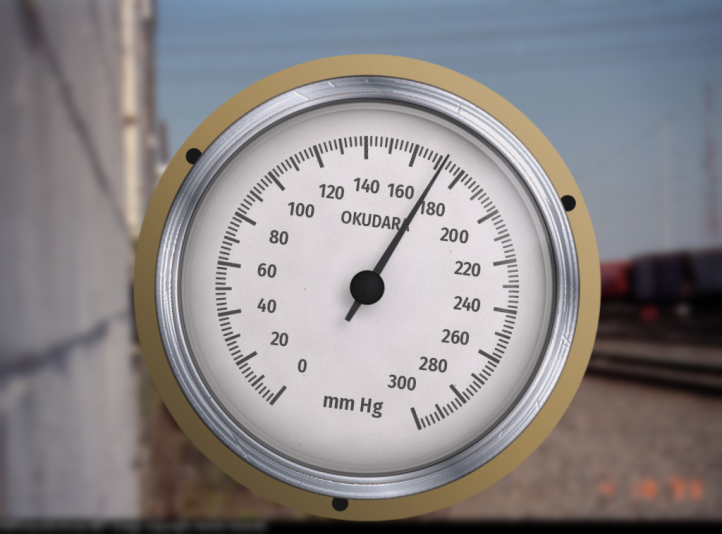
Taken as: 172 mmHg
